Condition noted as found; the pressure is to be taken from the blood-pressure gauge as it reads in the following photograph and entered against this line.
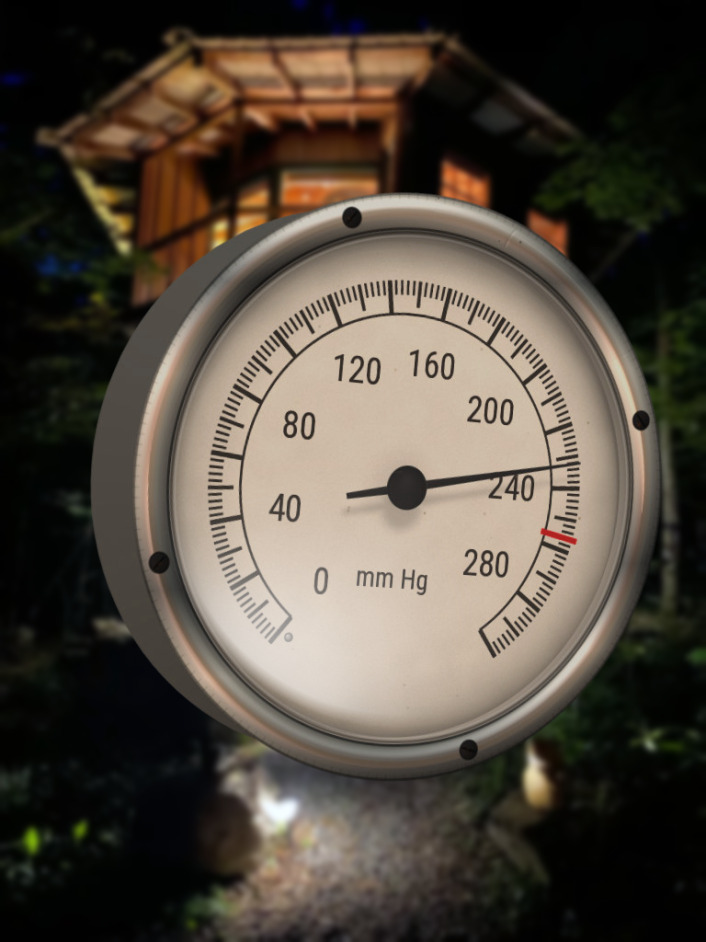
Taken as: 232 mmHg
